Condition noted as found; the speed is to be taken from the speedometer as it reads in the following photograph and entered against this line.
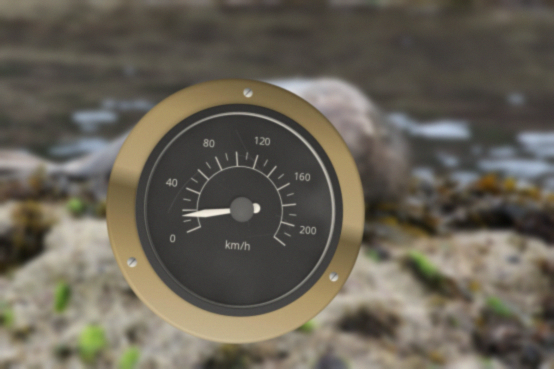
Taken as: 15 km/h
